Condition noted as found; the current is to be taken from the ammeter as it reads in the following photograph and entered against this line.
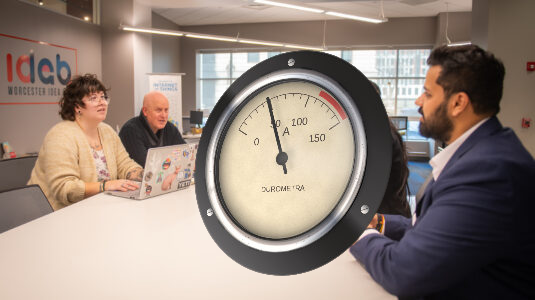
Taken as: 50 A
